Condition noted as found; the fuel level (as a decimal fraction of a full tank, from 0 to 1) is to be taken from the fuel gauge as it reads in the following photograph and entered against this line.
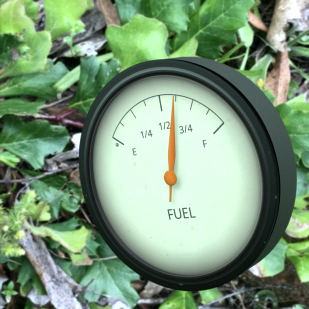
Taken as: 0.625
